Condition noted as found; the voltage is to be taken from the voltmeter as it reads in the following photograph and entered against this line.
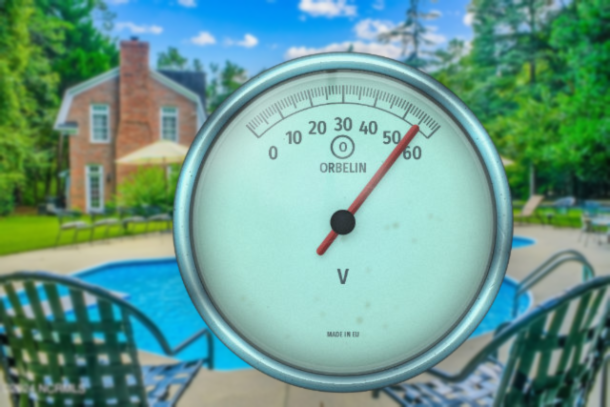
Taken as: 55 V
